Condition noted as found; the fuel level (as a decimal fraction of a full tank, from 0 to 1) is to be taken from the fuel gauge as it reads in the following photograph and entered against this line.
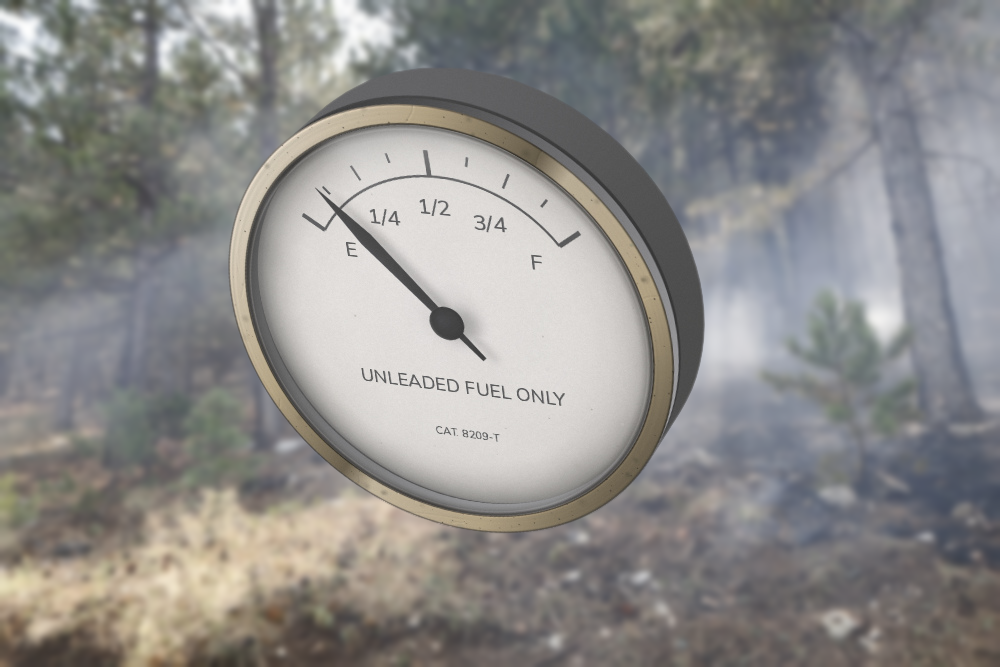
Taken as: 0.125
